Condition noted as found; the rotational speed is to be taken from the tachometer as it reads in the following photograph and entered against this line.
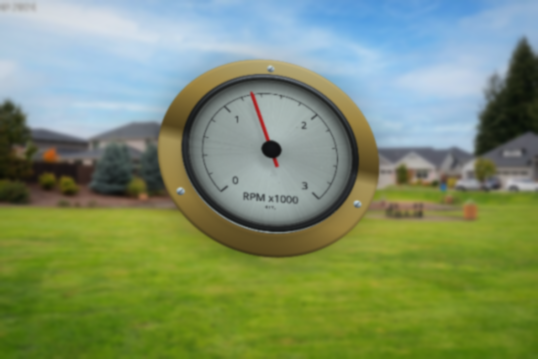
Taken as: 1300 rpm
